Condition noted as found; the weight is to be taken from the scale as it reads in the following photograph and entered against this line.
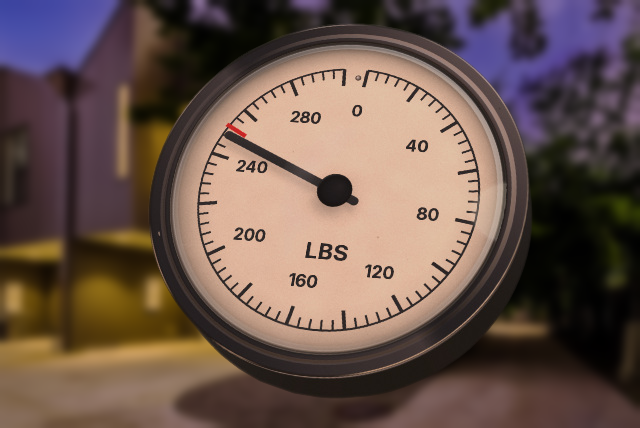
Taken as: 248 lb
